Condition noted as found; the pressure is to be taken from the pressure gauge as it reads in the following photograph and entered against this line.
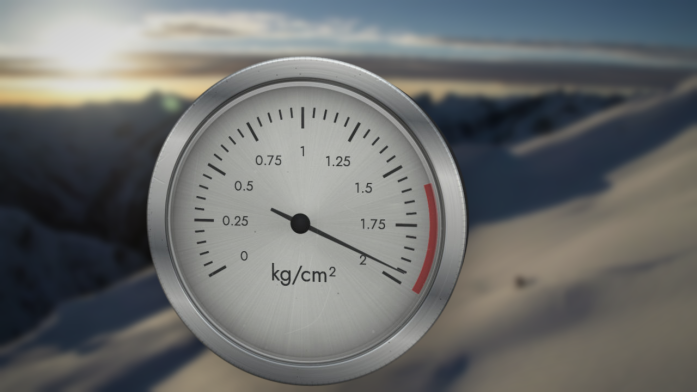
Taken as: 1.95 kg/cm²
